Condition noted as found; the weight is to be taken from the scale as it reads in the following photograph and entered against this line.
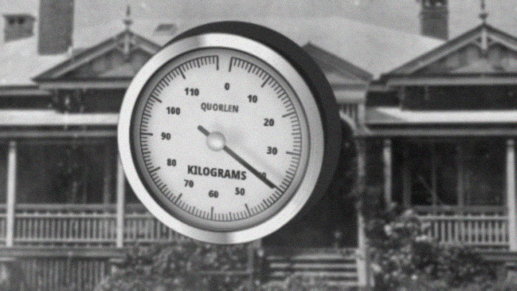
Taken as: 40 kg
